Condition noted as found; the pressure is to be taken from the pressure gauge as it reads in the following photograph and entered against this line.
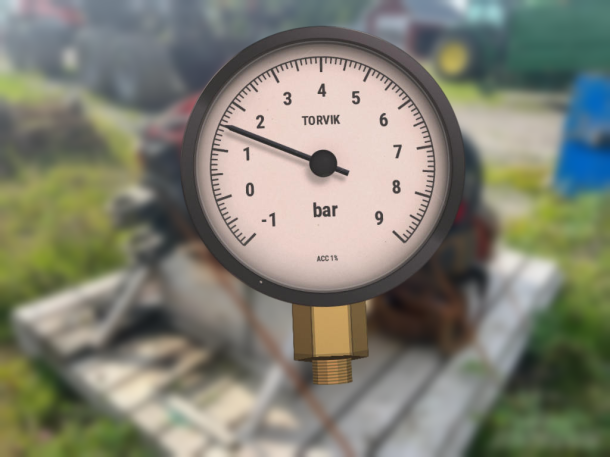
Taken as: 1.5 bar
